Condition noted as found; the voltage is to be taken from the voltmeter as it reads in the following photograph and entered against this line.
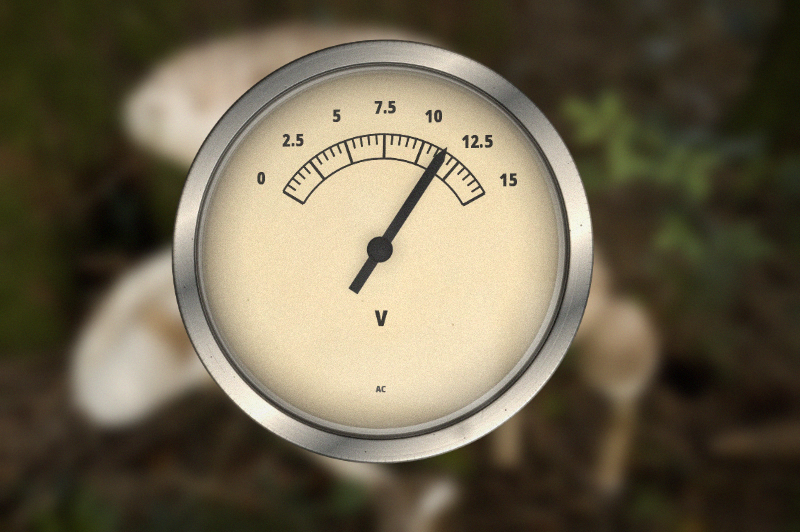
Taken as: 11.5 V
